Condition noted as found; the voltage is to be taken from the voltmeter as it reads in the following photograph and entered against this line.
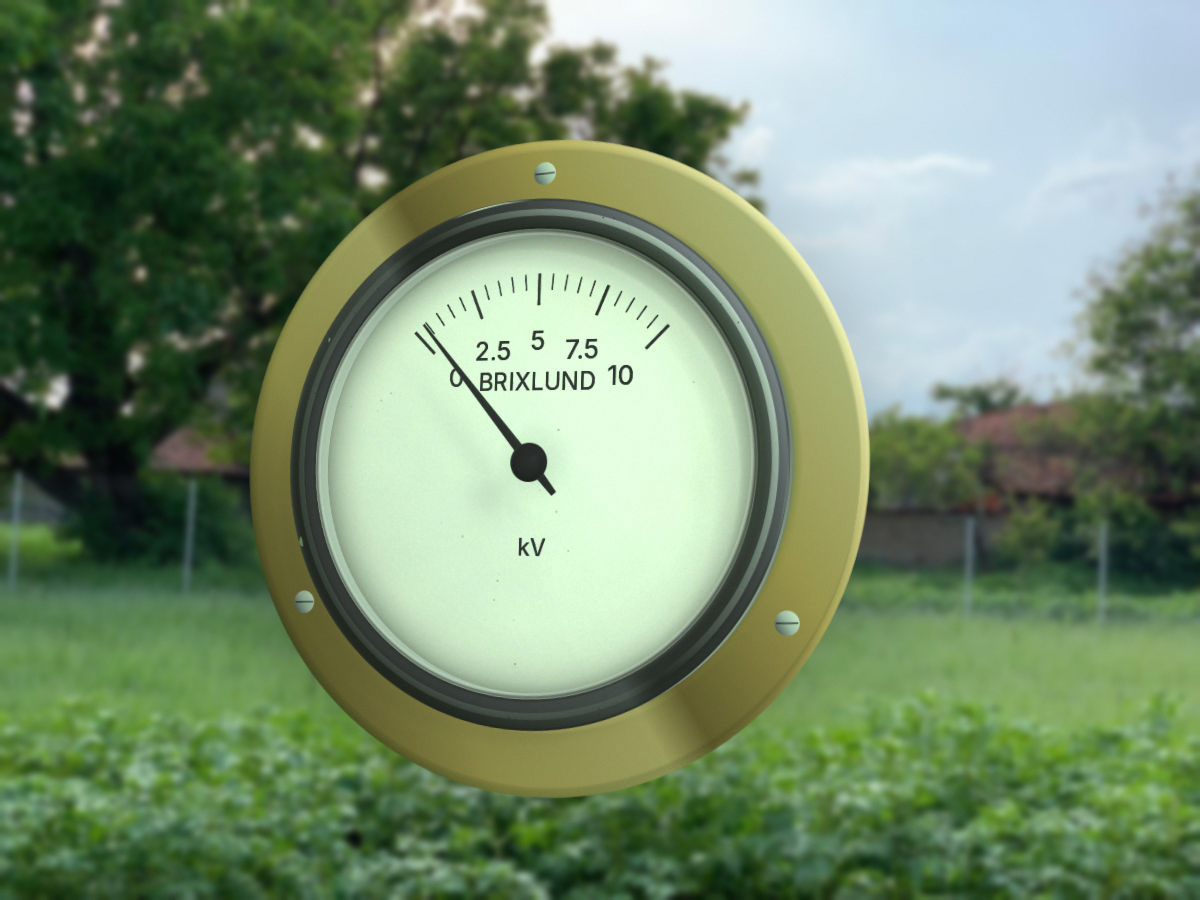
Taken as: 0.5 kV
